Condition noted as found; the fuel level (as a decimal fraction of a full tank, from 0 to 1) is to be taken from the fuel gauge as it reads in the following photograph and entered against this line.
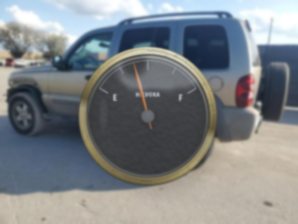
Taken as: 0.375
